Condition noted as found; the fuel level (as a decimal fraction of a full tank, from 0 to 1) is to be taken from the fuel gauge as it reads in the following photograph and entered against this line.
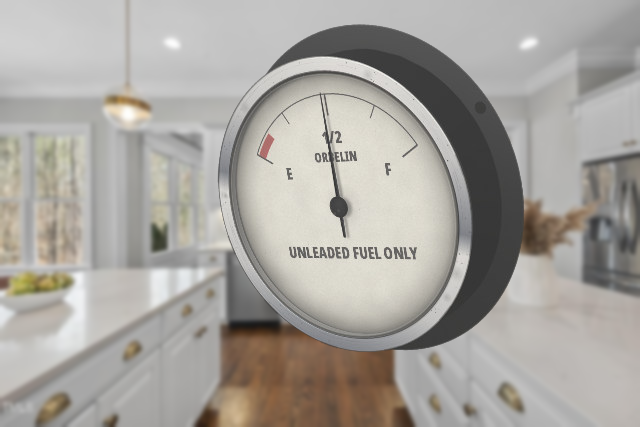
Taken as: 0.5
